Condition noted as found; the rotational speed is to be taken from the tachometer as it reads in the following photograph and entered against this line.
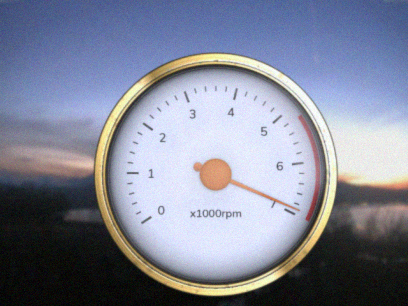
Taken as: 6900 rpm
